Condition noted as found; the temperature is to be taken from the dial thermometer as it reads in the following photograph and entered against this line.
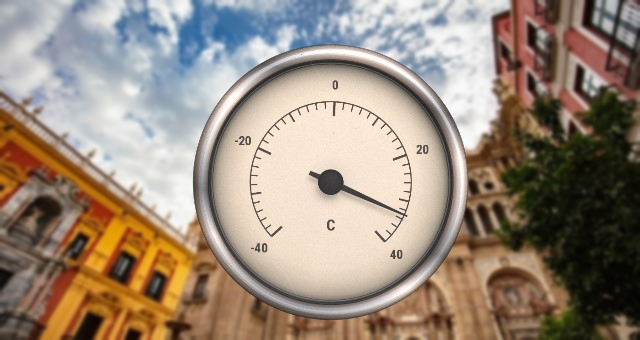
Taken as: 33 °C
